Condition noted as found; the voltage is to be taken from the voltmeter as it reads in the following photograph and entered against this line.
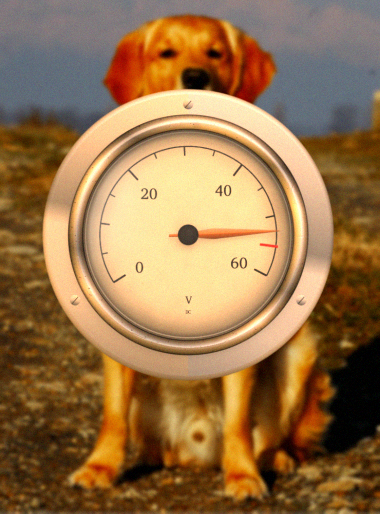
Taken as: 52.5 V
